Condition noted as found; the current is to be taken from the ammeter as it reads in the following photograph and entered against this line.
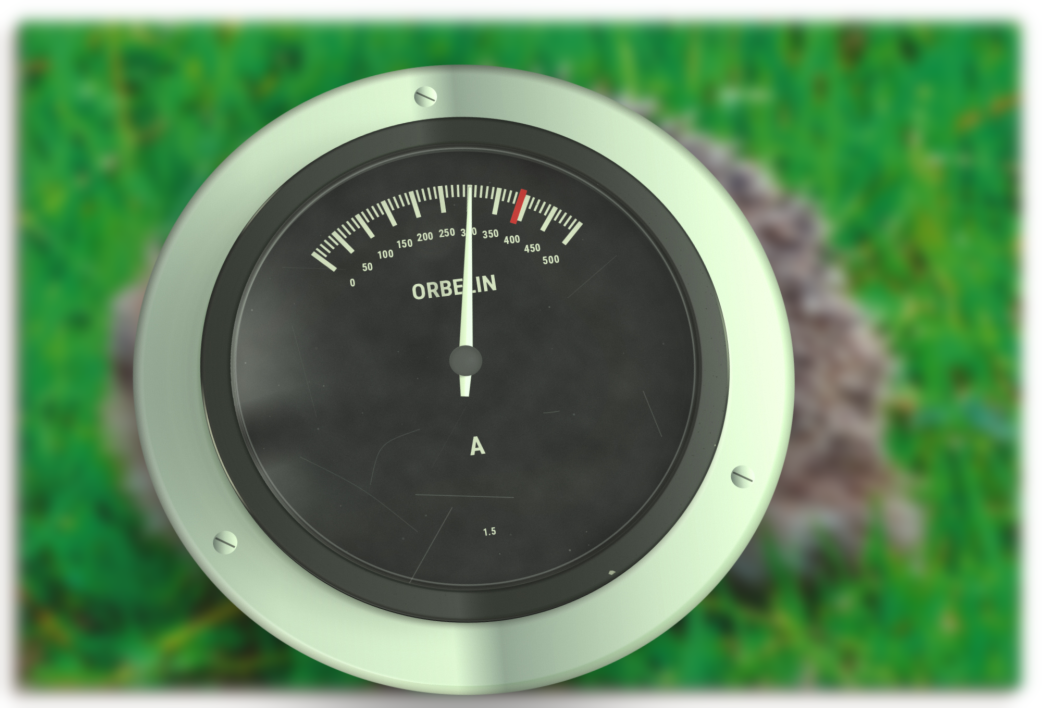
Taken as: 300 A
